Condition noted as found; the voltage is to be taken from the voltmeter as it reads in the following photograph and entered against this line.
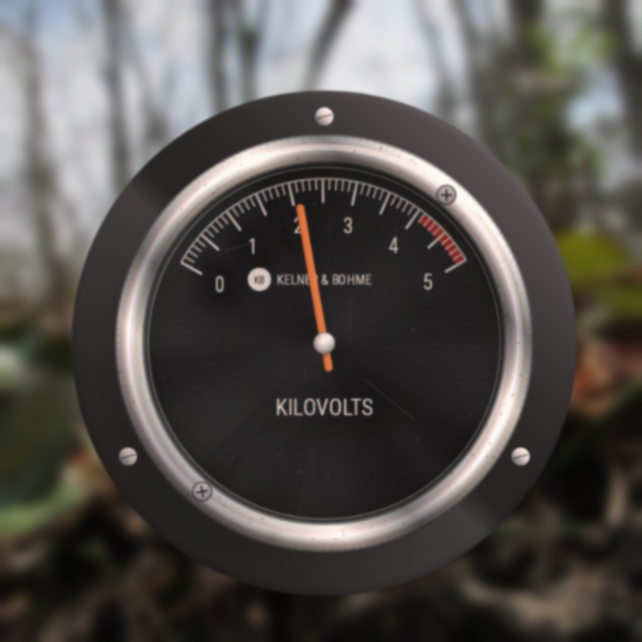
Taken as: 2.1 kV
